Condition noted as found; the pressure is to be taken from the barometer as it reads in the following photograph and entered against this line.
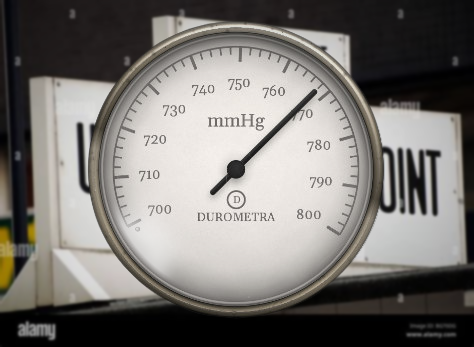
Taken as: 768 mmHg
